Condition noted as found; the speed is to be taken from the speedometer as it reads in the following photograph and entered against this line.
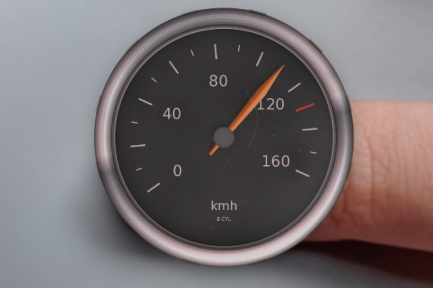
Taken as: 110 km/h
